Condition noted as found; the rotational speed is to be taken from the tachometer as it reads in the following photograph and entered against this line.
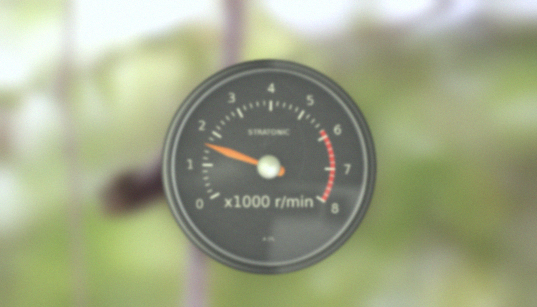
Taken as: 1600 rpm
